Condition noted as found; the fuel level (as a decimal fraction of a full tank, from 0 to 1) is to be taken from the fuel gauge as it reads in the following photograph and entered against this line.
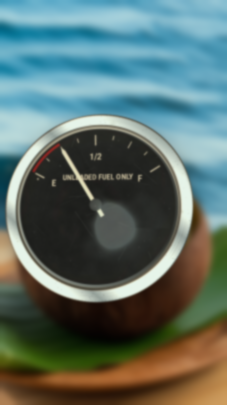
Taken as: 0.25
